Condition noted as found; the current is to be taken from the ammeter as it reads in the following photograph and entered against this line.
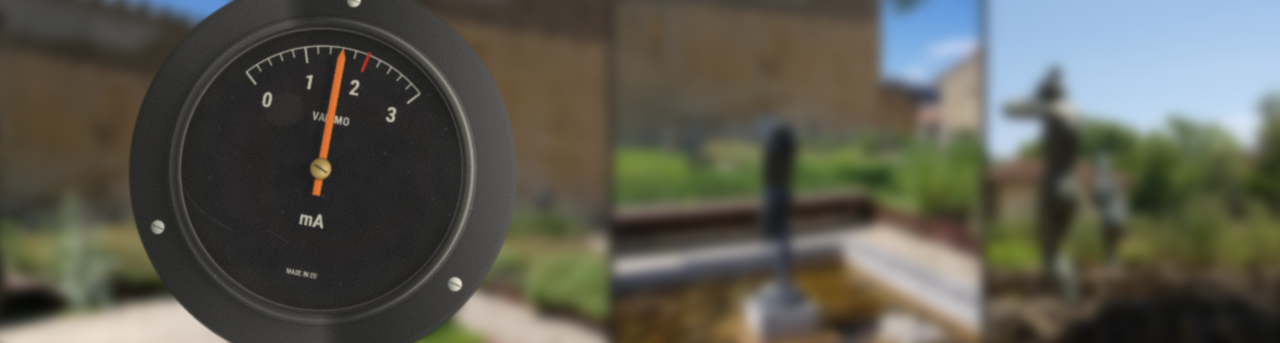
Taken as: 1.6 mA
